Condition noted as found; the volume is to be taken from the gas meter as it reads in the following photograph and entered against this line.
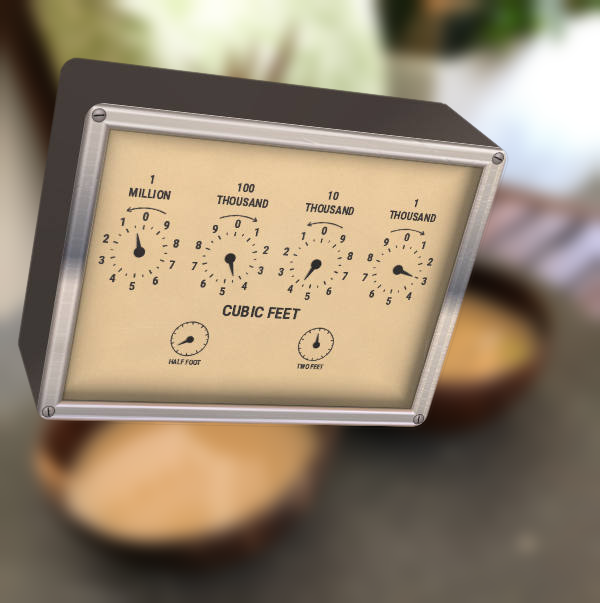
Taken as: 44300 ft³
